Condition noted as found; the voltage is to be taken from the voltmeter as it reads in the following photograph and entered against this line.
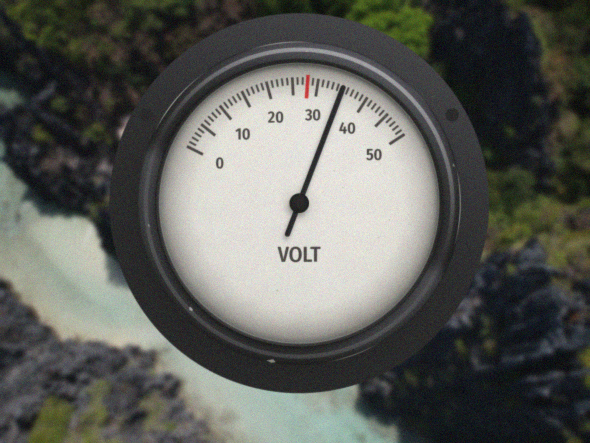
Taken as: 35 V
